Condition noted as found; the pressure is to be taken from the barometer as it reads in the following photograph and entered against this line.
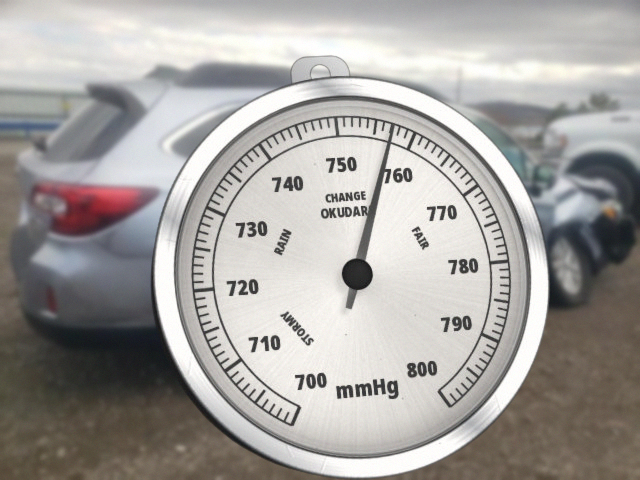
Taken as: 757 mmHg
